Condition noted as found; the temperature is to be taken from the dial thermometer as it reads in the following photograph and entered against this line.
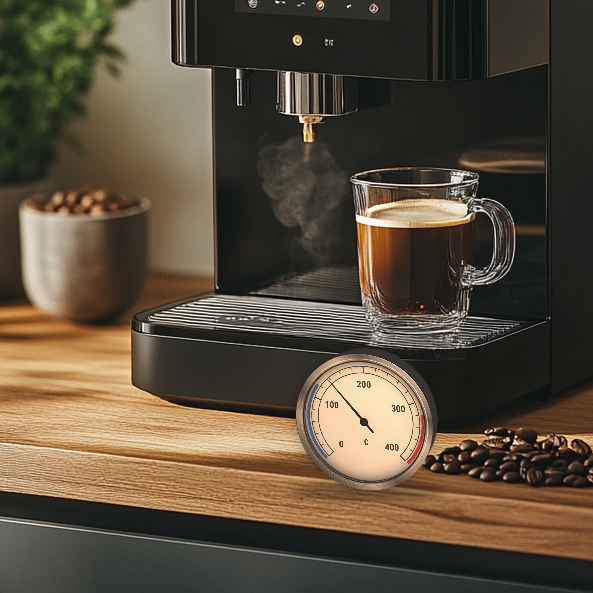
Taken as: 140 °C
